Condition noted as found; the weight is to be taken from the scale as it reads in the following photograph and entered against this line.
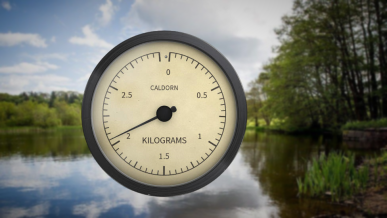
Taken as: 2.05 kg
